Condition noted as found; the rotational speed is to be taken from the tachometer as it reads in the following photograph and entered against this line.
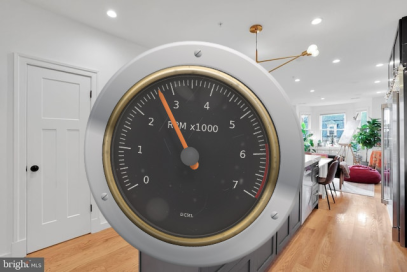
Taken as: 2700 rpm
